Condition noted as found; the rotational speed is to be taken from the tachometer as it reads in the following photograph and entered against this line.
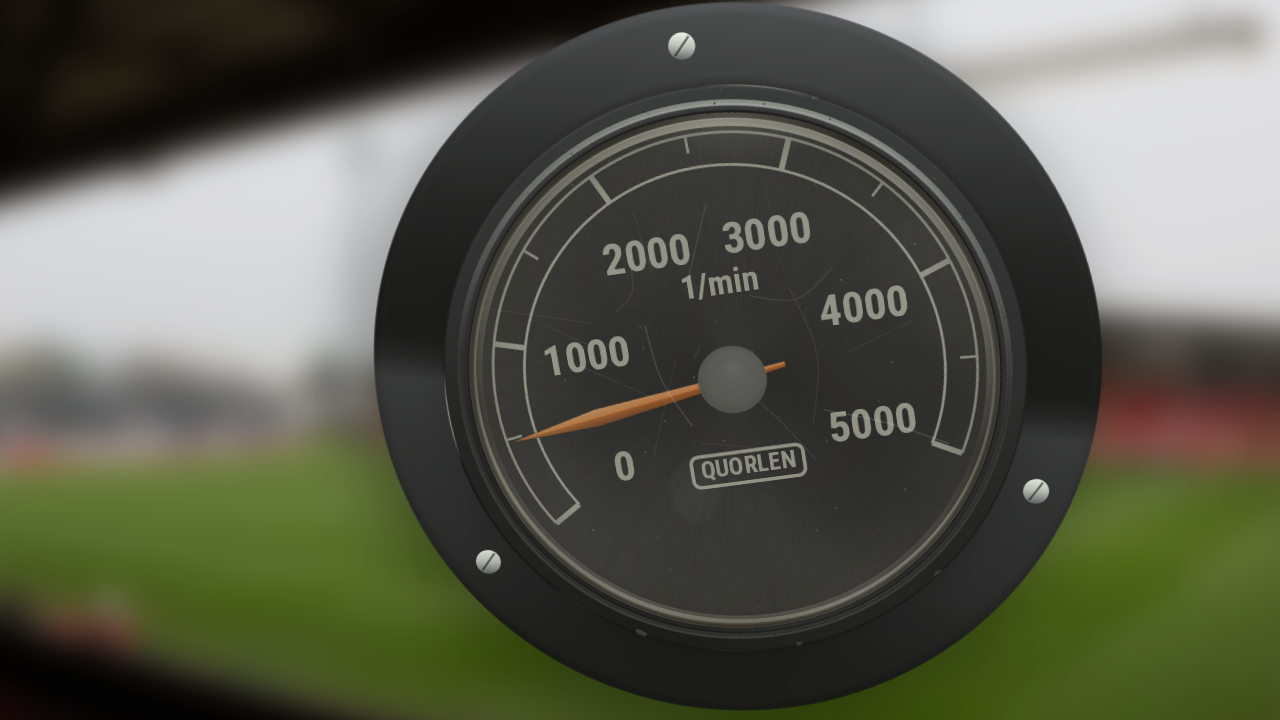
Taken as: 500 rpm
